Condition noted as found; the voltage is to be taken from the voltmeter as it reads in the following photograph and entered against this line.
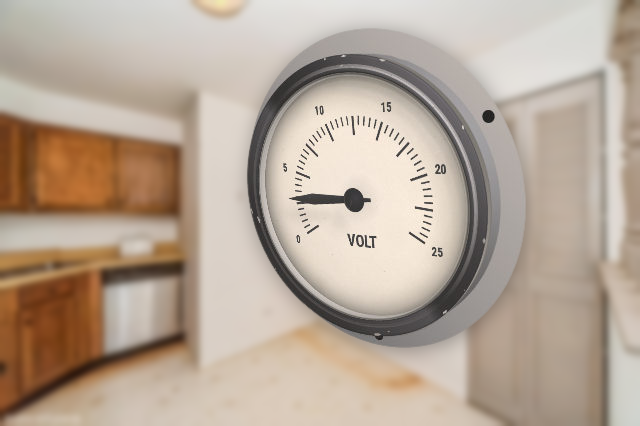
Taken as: 3 V
